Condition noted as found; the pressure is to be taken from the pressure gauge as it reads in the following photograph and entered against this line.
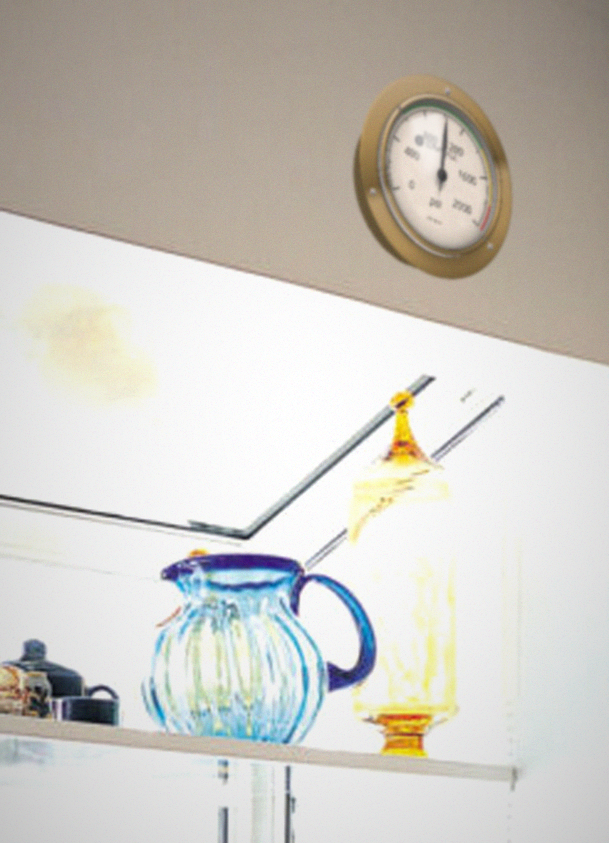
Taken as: 1000 psi
